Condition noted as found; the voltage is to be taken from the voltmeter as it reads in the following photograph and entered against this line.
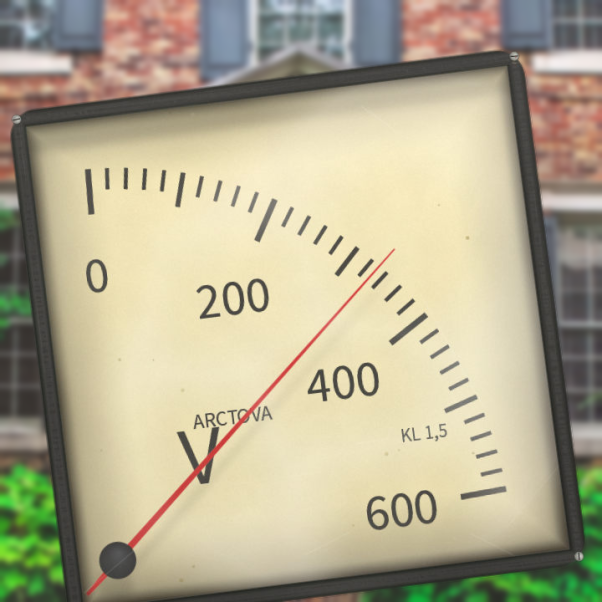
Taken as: 330 V
